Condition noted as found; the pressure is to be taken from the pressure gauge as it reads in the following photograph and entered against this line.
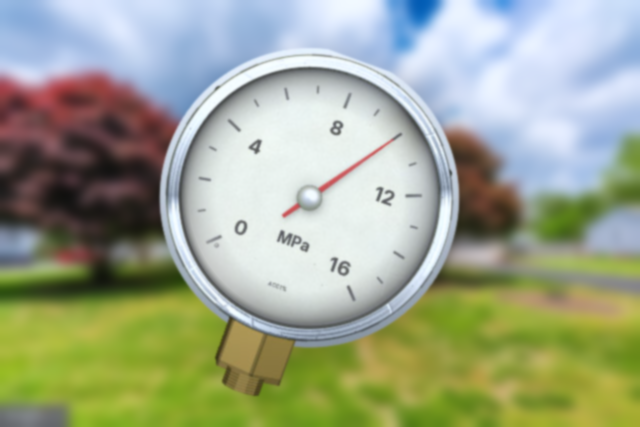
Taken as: 10 MPa
